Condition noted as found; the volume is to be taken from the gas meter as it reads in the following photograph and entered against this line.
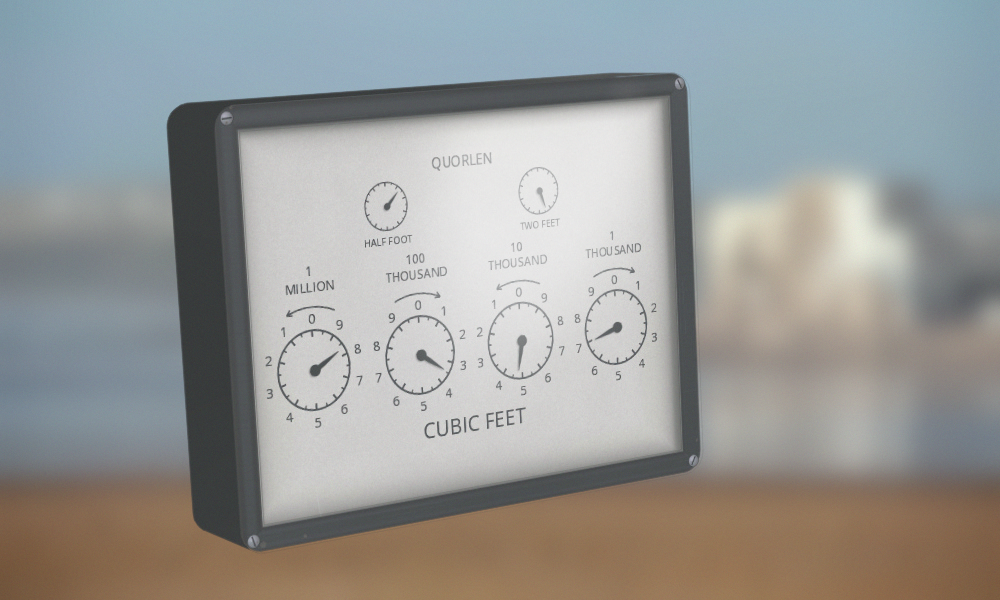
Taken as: 834700 ft³
